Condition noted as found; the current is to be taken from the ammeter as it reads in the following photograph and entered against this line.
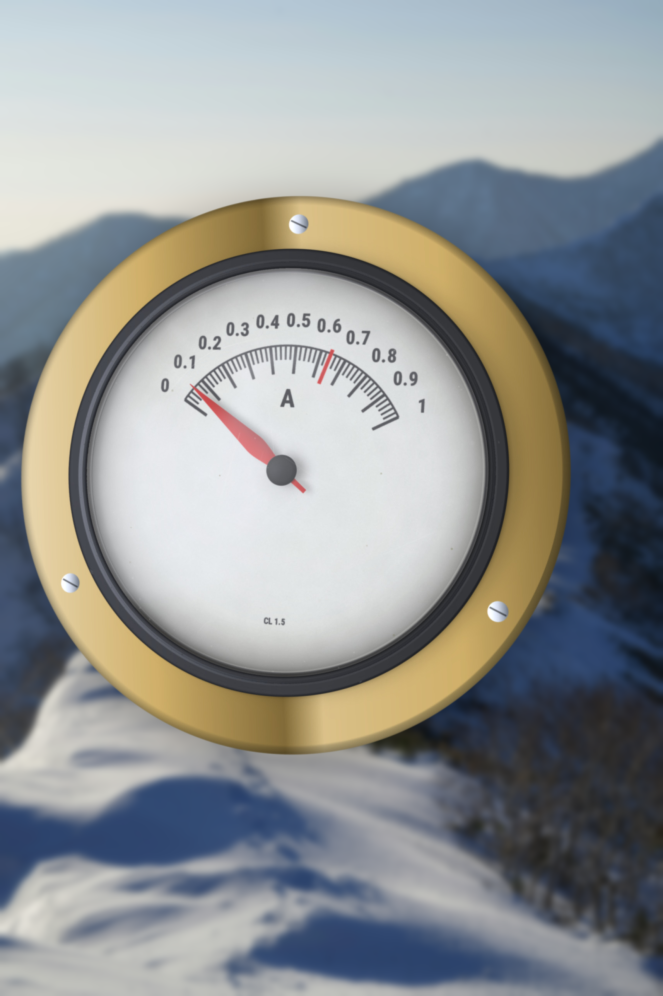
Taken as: 0.06 A
